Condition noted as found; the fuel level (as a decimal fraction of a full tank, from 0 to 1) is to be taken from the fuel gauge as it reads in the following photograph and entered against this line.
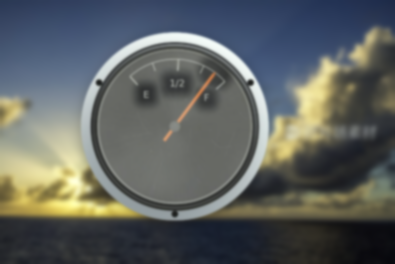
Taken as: 0.875
